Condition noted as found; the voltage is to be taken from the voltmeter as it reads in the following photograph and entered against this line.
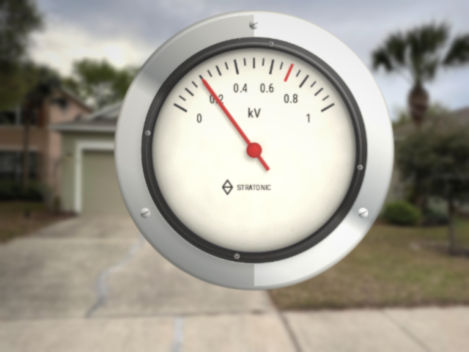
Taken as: 0.2 kV
